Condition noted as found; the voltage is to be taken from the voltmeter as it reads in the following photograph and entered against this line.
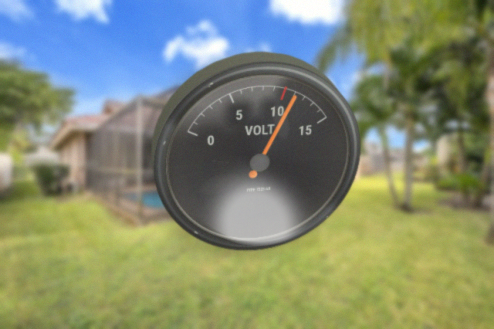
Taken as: 11 V
